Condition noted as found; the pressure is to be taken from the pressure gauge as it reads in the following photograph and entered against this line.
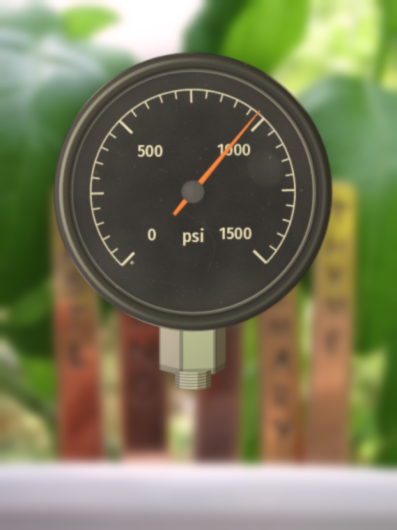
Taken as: 975 psi
